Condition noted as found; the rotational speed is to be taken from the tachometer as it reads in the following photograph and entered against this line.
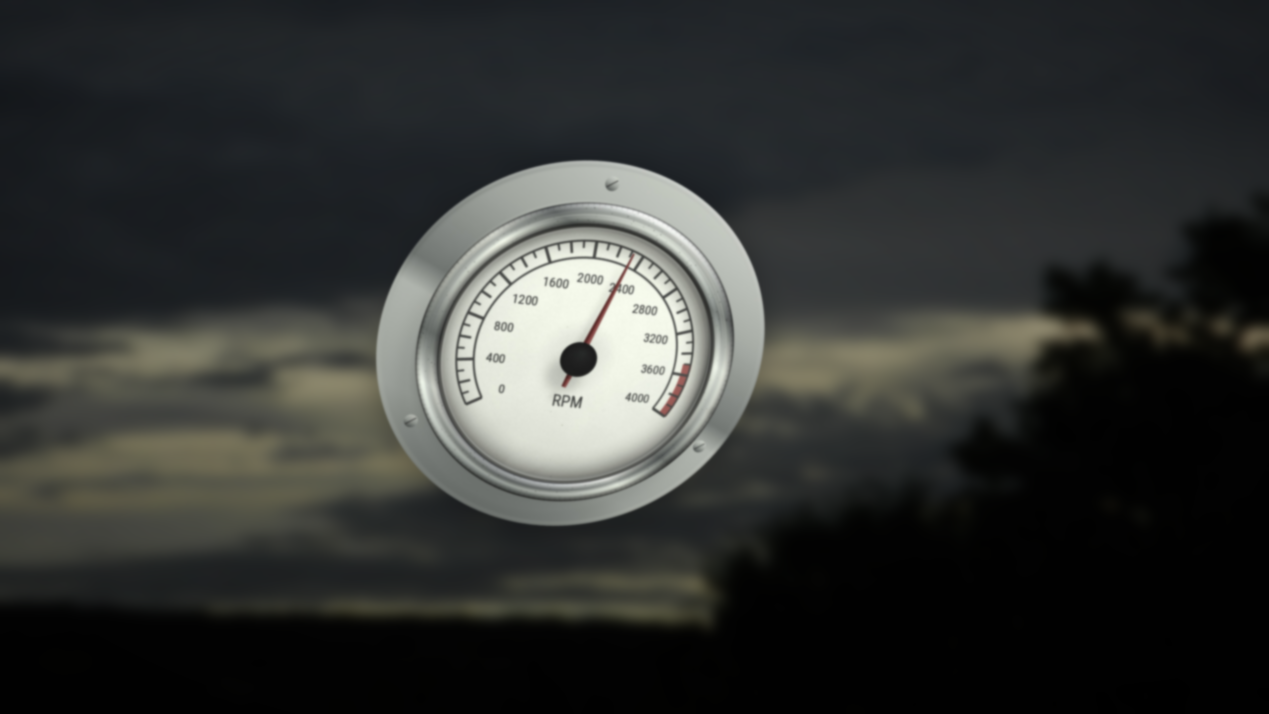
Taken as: 2300 rpm
